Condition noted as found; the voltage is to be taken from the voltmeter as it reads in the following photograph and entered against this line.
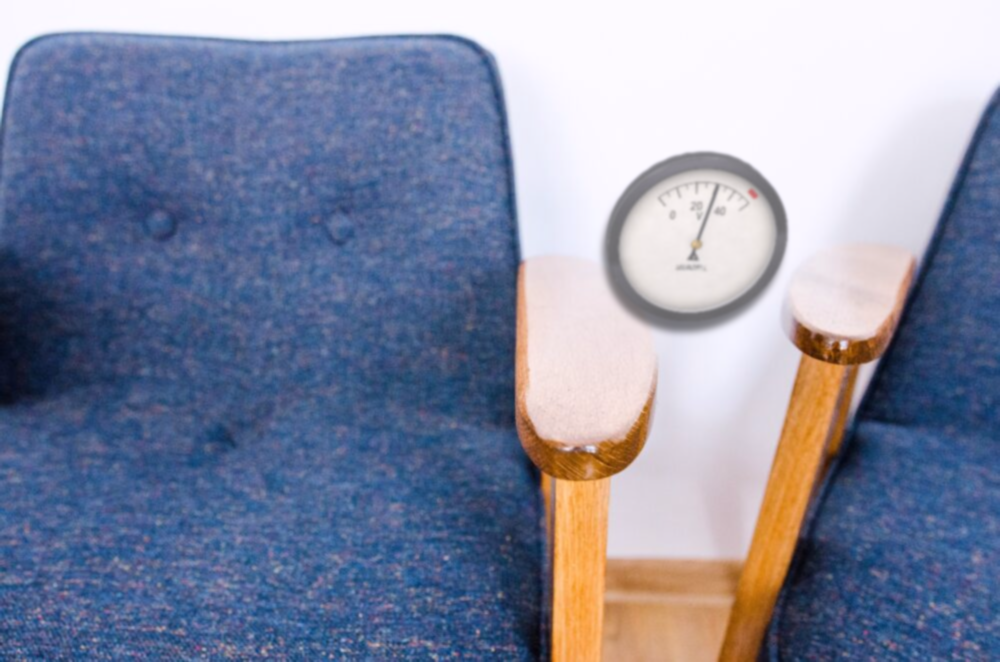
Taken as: 30 V
